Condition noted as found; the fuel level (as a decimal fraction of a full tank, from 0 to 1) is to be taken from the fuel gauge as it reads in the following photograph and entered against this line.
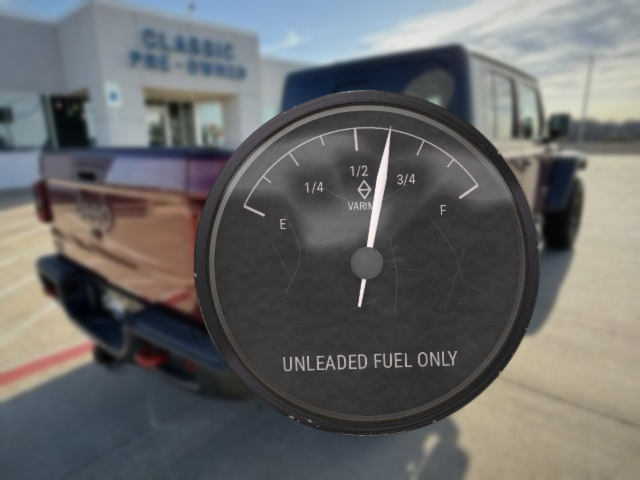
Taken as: 0.625
